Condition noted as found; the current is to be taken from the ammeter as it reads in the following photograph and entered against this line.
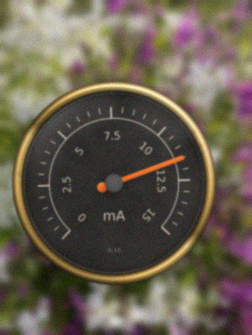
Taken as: 11.5 mA
